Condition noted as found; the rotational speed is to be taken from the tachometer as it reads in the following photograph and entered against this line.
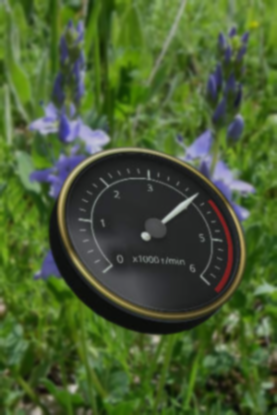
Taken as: 4000 rpm
